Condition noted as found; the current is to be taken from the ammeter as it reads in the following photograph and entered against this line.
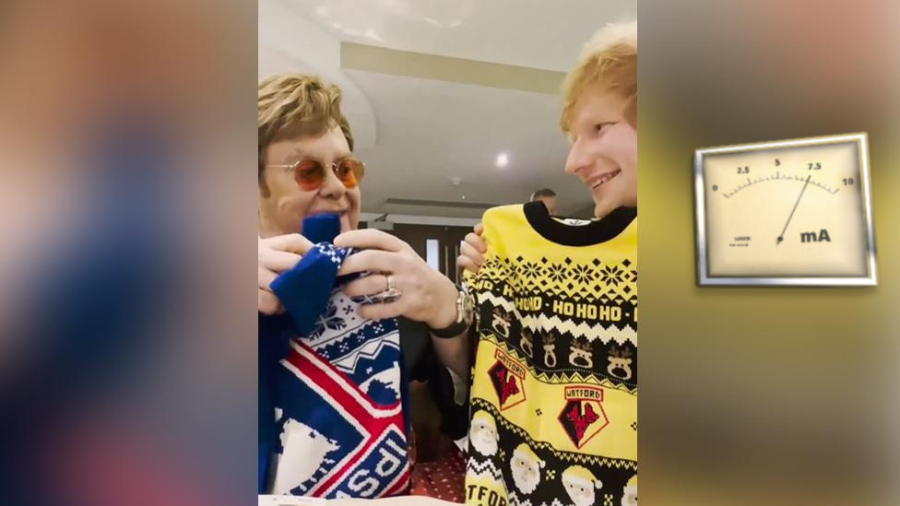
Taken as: 7.5 mA
